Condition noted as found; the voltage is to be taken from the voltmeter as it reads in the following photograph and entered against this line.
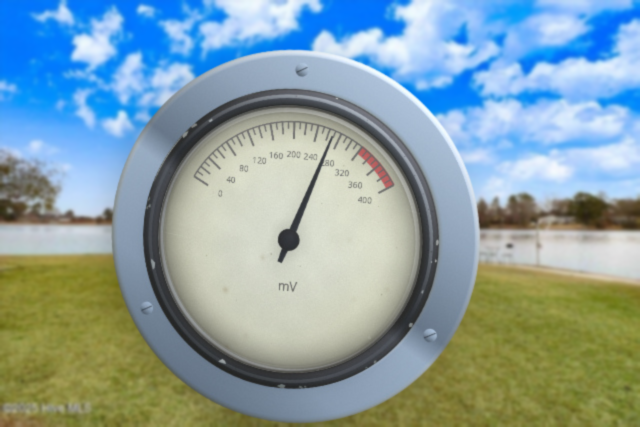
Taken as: 270 mV
